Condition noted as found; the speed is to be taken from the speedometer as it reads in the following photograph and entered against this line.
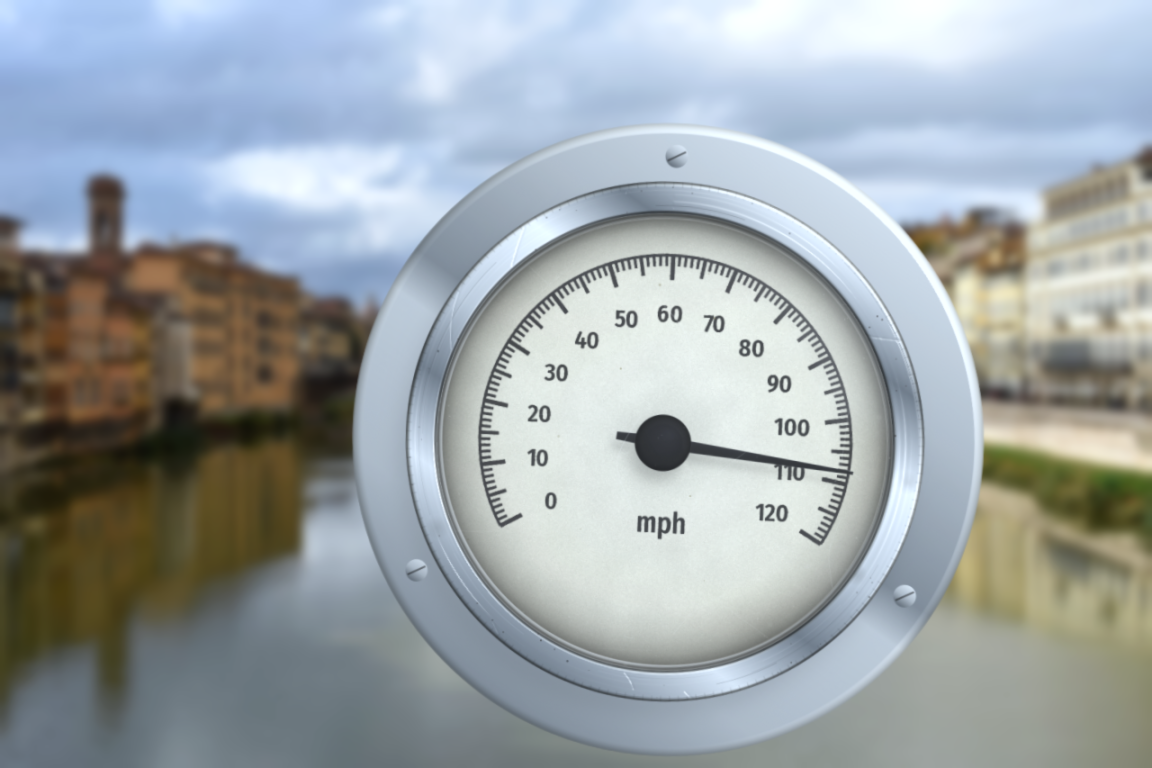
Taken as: 108 mph
